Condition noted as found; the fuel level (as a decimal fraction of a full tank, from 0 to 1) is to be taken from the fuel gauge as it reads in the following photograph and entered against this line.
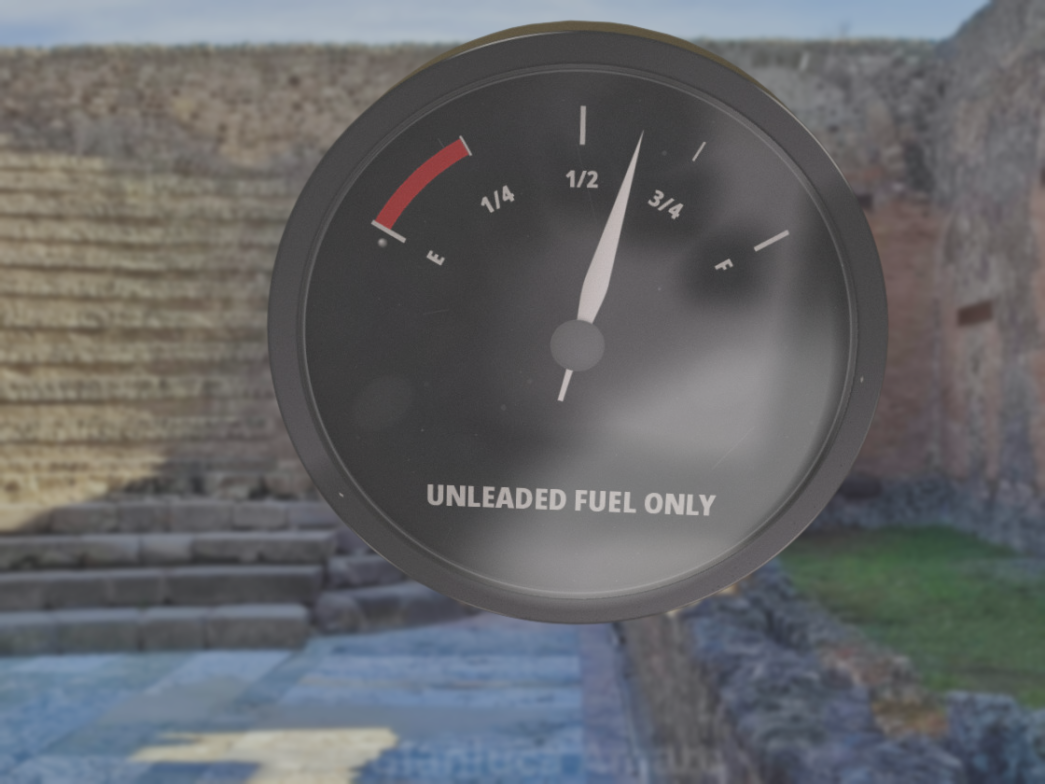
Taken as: 0.625
